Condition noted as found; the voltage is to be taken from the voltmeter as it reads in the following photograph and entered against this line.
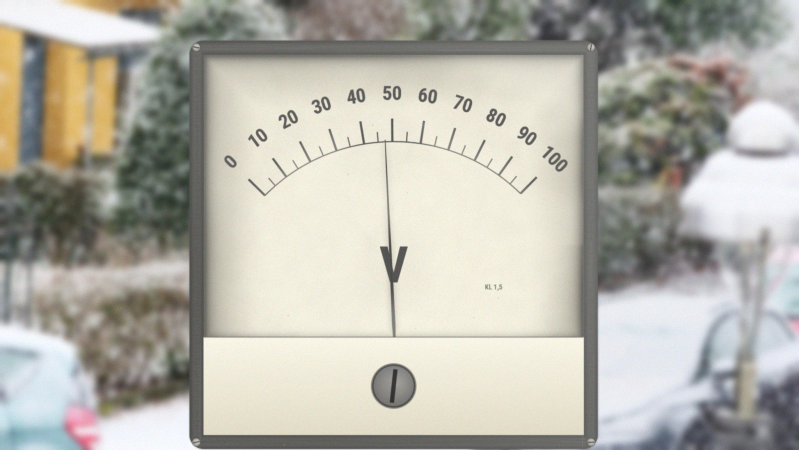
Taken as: 47.5 V
